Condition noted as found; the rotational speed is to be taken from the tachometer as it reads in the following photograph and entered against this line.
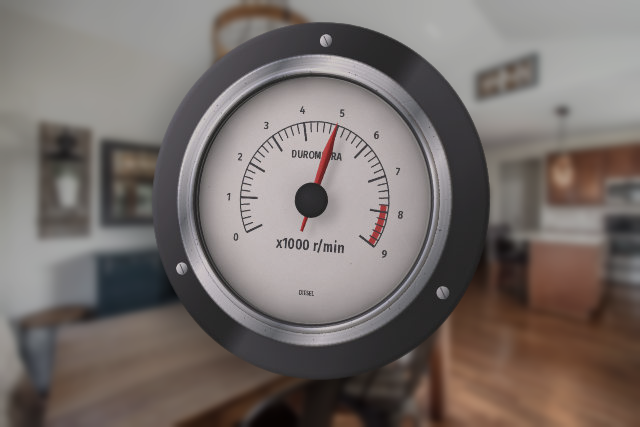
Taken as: 5000 rpm
